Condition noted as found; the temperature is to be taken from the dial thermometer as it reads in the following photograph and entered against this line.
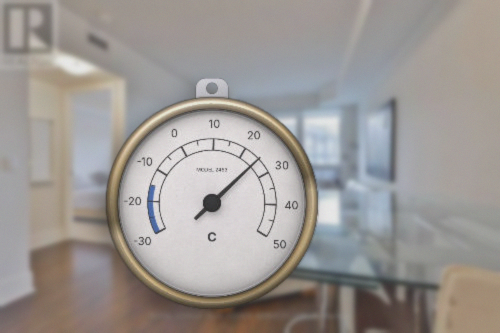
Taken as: 25 °C
